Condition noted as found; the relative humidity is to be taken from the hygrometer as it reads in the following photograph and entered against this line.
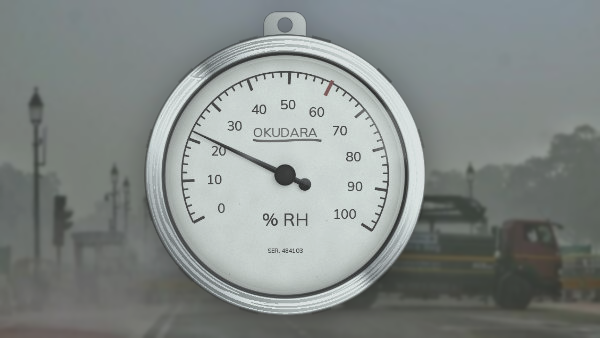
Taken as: 22 %
